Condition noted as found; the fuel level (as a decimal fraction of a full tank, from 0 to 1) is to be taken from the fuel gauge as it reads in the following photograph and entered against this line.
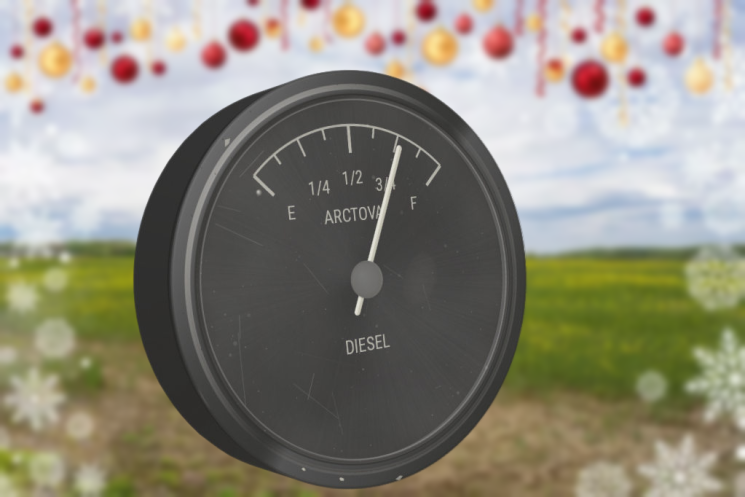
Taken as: 0.75
